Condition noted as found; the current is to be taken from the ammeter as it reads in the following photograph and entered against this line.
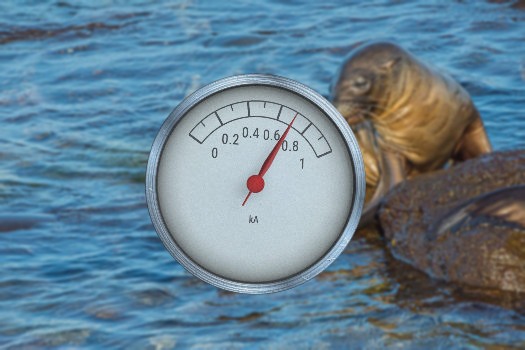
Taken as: 0.7 kA
